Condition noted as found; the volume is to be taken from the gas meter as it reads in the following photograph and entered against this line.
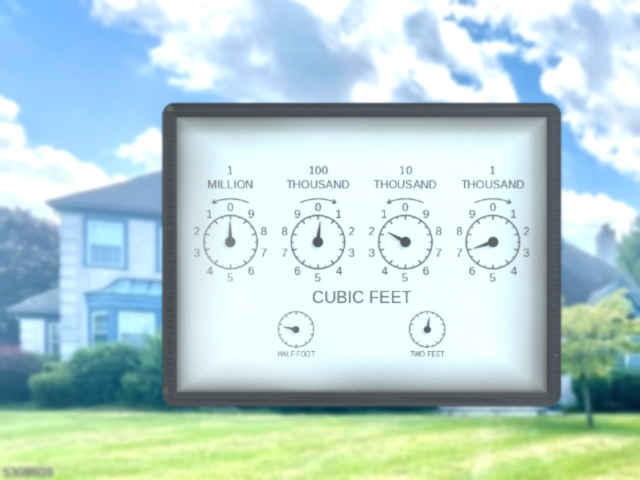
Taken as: 1700 ft³
